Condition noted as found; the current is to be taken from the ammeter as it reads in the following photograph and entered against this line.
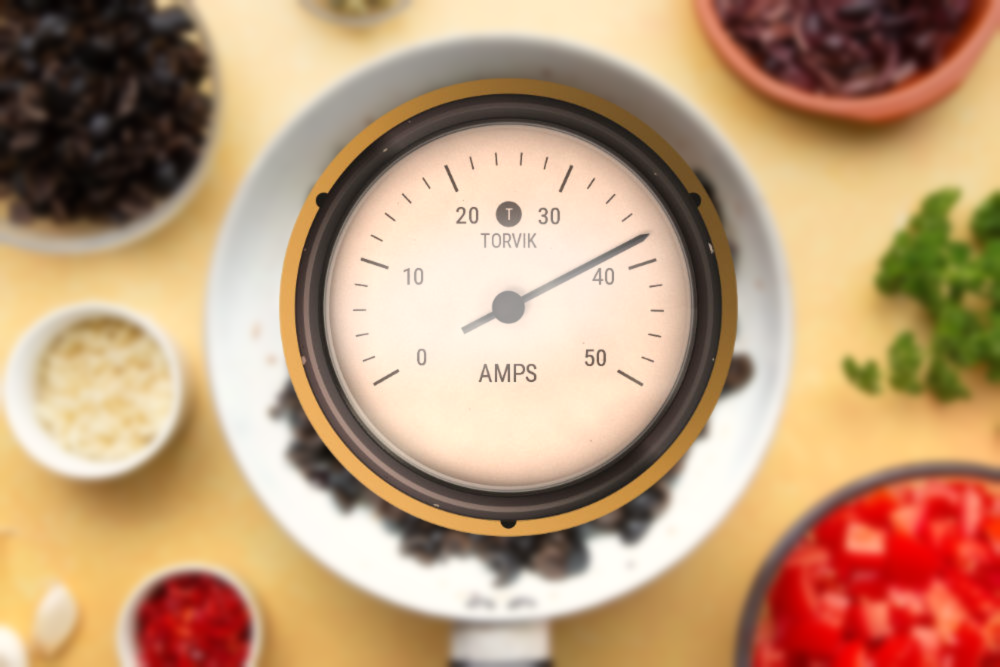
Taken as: 38 A
